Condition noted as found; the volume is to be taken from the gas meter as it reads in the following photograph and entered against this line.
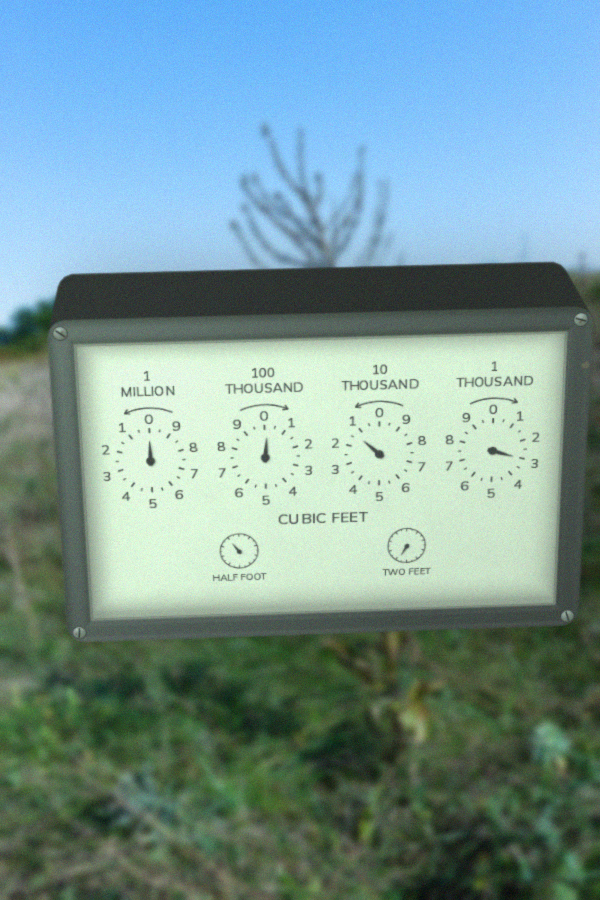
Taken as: 1300 ft³
